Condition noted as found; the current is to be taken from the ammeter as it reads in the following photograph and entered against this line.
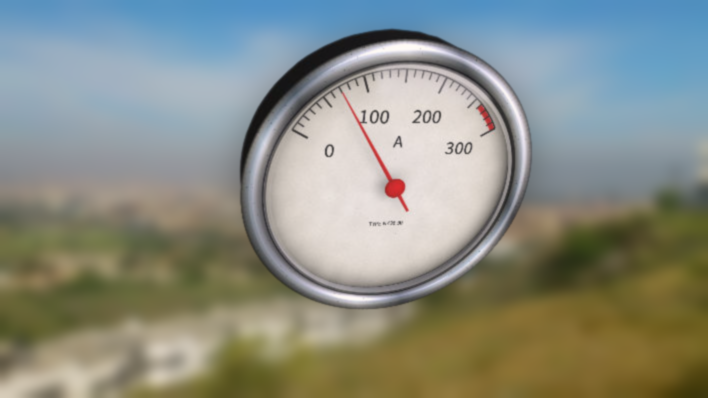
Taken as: 70 A
